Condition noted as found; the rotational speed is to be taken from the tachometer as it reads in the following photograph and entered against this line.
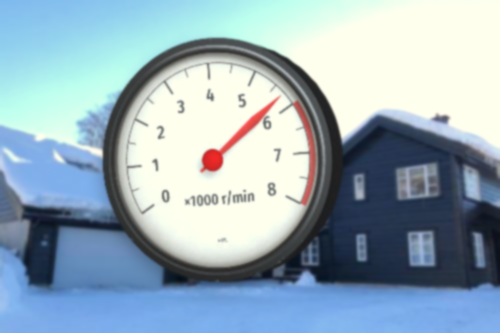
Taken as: 5750 rpm
